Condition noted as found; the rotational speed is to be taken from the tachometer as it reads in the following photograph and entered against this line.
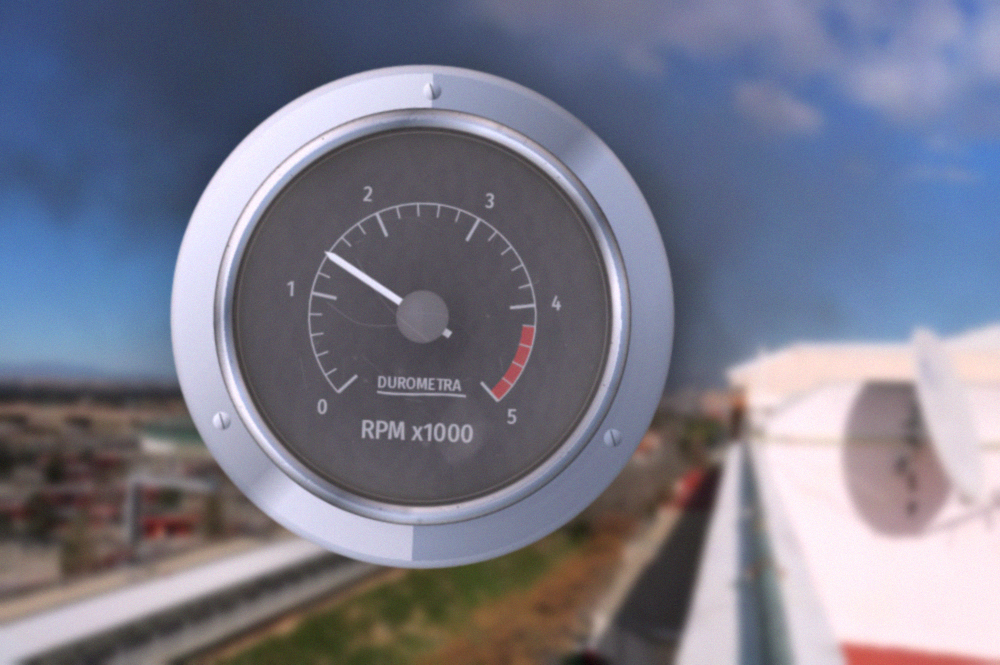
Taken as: 1400 rpm
